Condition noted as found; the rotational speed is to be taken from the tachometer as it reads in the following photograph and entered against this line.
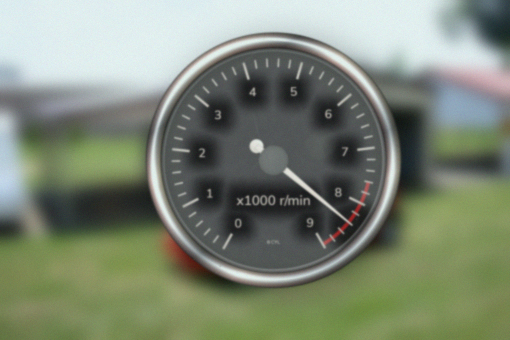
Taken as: 8400 rpm
